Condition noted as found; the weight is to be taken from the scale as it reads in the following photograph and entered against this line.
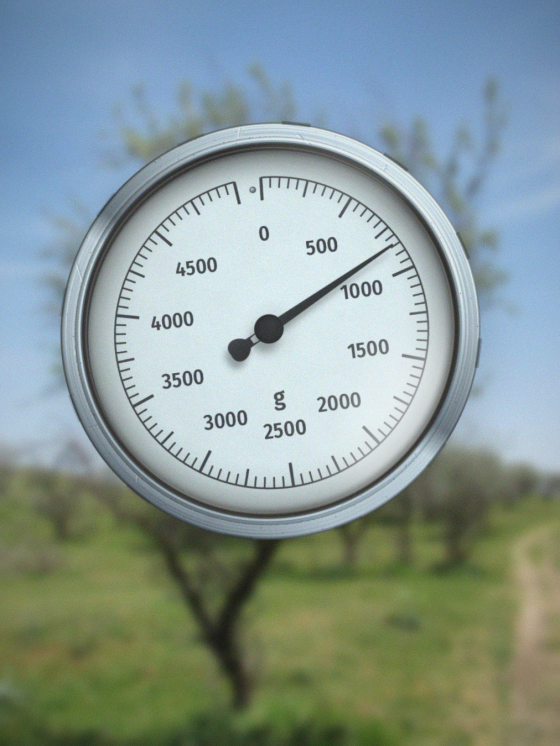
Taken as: 850 g
